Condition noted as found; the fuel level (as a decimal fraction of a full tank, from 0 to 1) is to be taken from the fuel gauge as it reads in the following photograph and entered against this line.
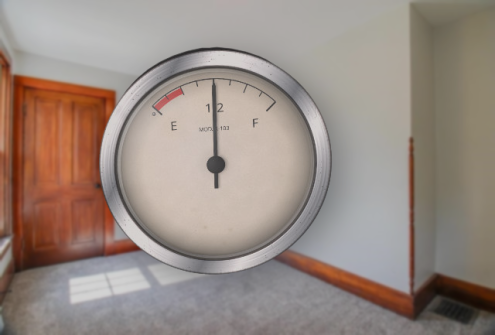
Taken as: 0.5
